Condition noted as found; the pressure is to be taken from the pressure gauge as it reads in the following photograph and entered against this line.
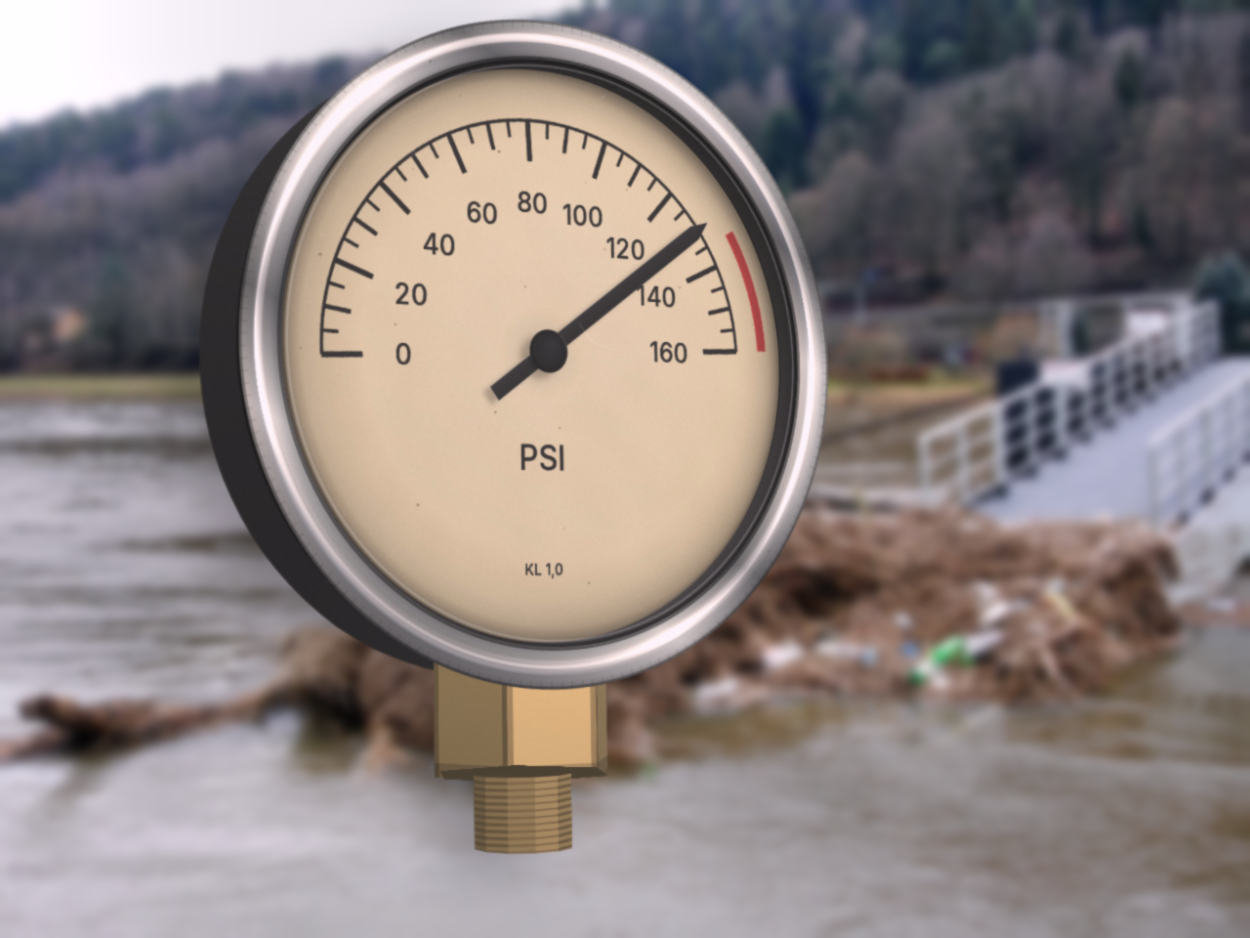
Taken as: 130 psi
